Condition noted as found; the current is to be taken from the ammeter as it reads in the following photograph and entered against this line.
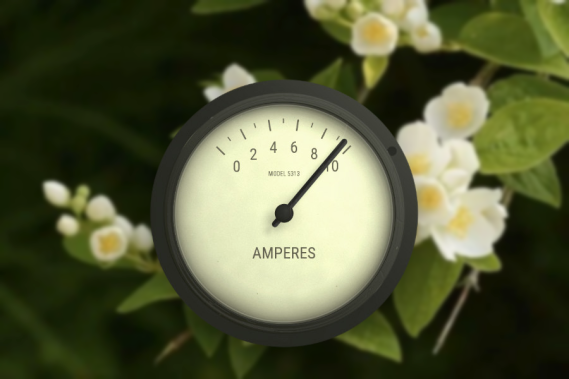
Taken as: 9.5 A
